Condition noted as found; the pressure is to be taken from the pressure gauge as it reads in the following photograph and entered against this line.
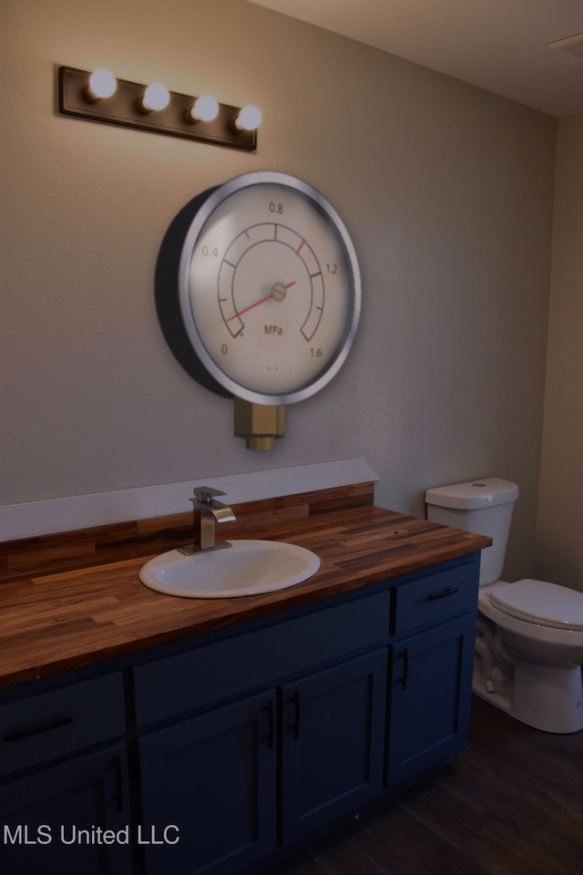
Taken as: 0.1 MPa
